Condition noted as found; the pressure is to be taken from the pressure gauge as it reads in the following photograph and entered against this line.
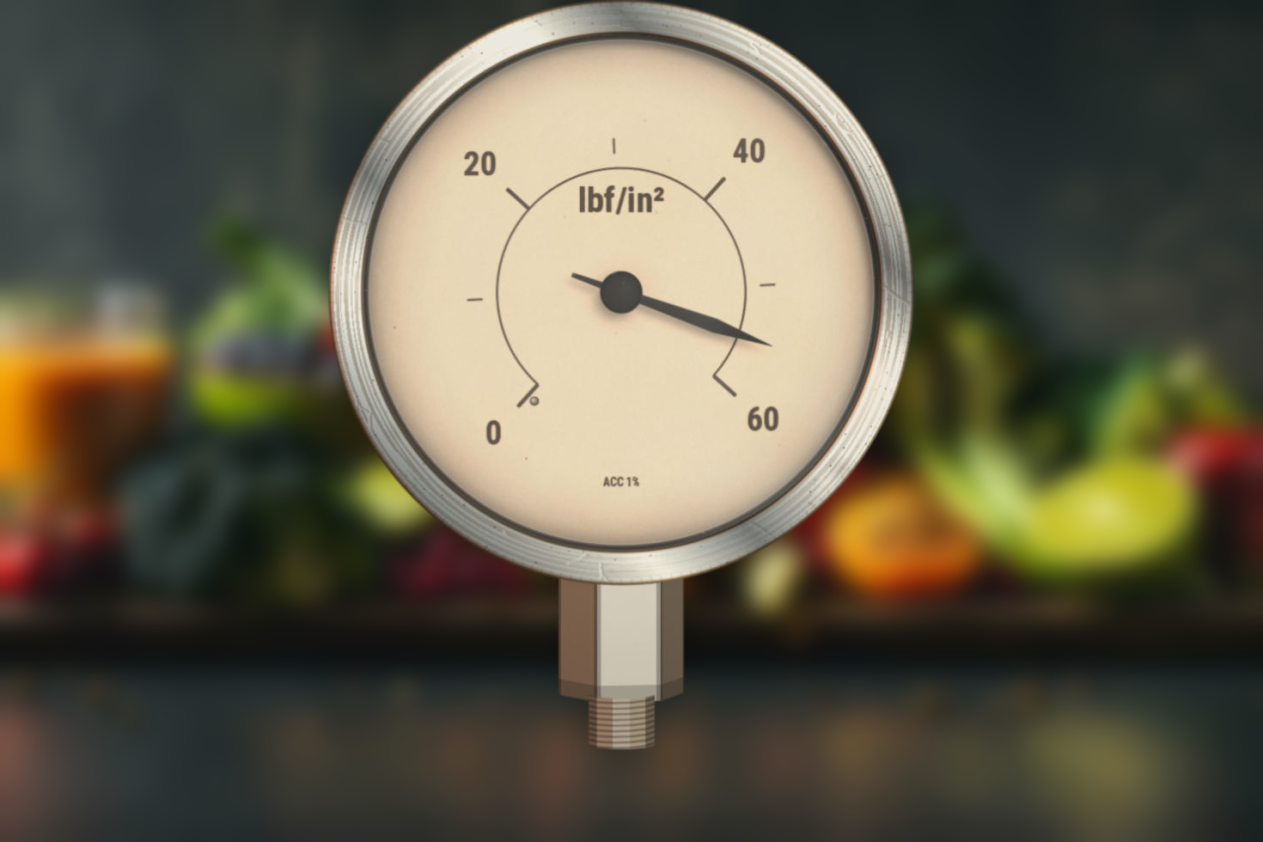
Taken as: 55 psi
